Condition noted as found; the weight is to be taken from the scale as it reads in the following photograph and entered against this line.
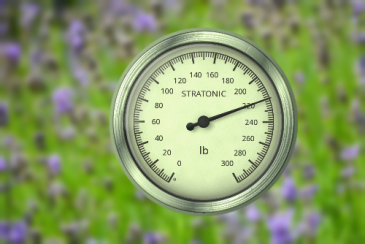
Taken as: 220 lb
